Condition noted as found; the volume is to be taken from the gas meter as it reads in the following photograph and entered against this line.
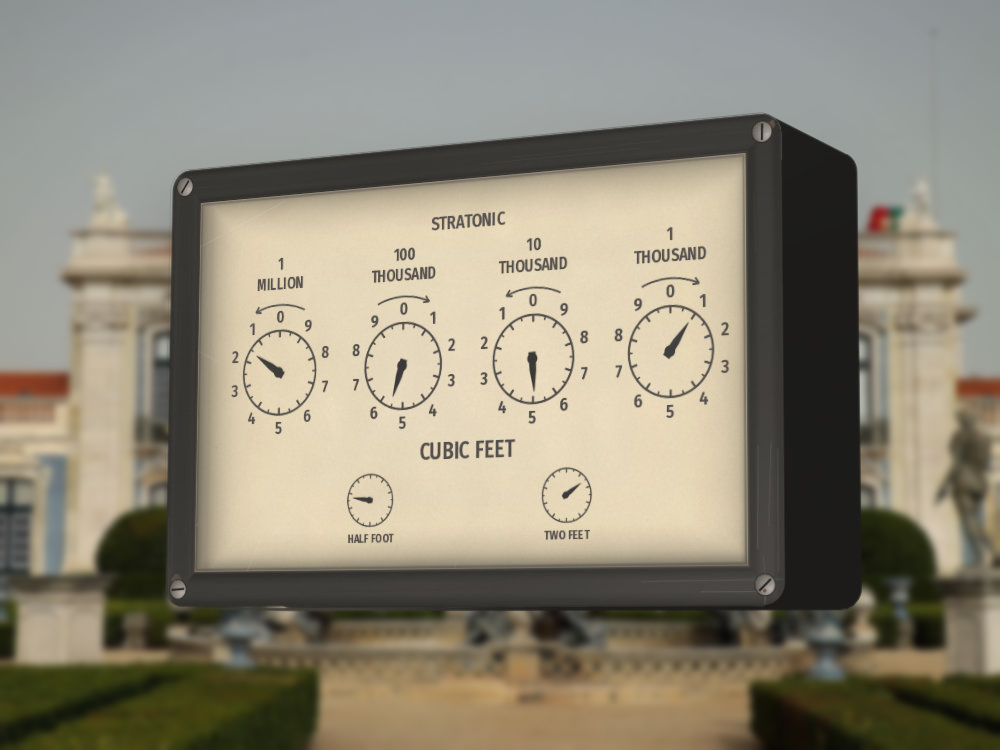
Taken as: 155100 ft³
